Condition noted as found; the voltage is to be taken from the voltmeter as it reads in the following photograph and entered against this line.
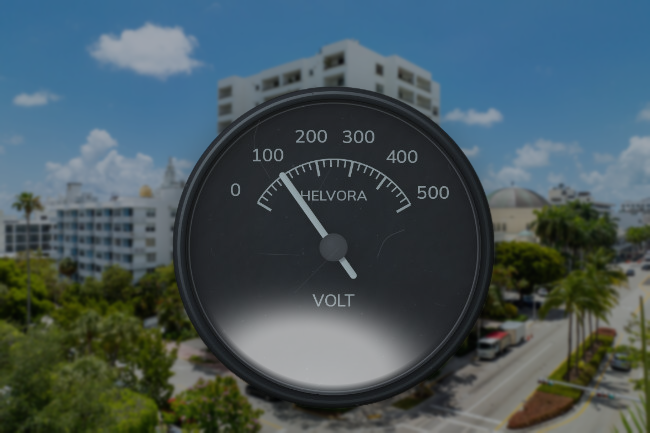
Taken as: 100 V
